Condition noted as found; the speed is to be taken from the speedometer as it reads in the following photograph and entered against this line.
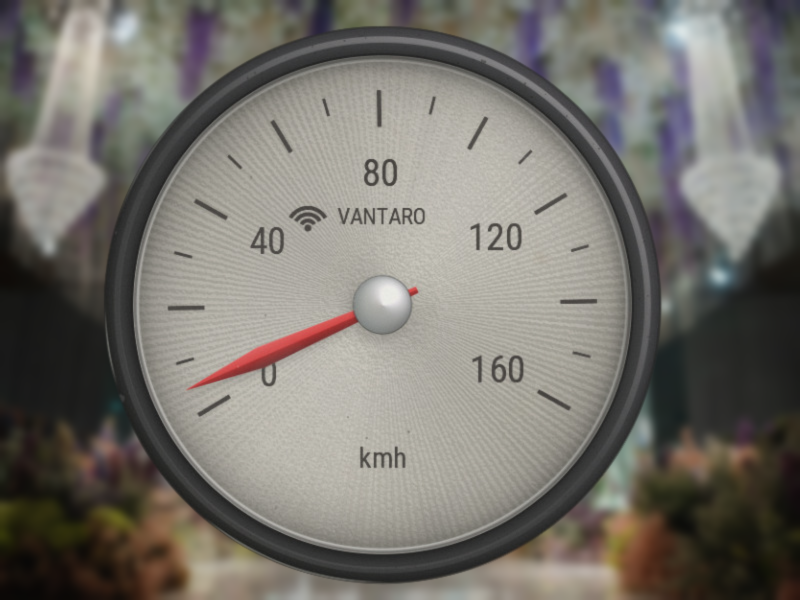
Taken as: 5 km/h
